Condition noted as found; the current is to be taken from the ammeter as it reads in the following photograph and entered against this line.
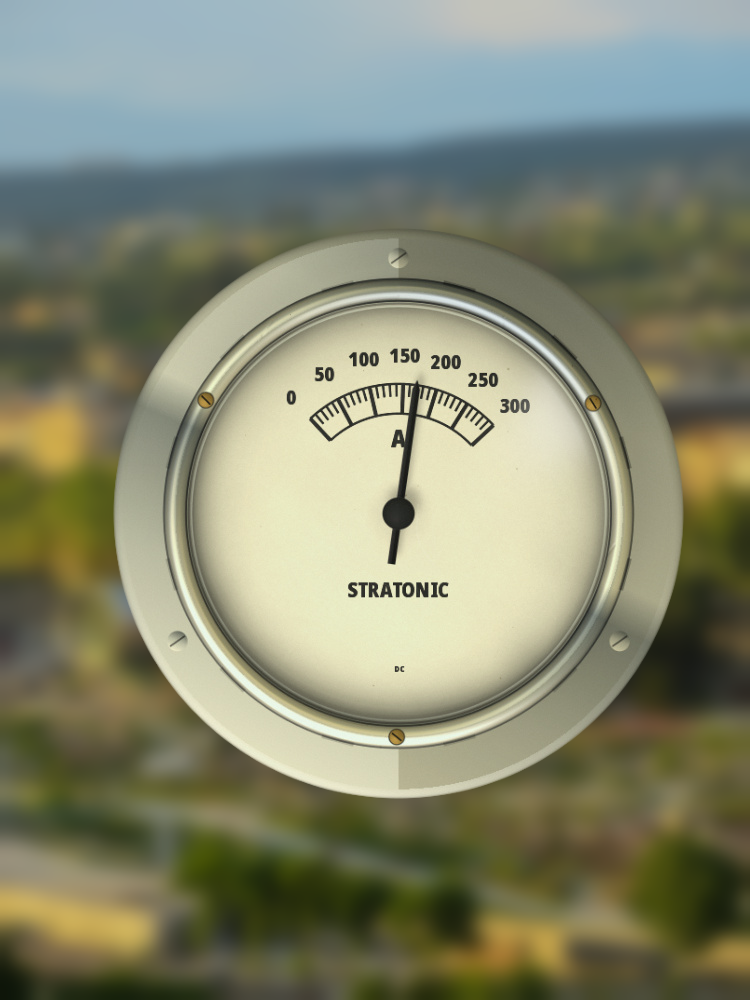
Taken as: 170 A
